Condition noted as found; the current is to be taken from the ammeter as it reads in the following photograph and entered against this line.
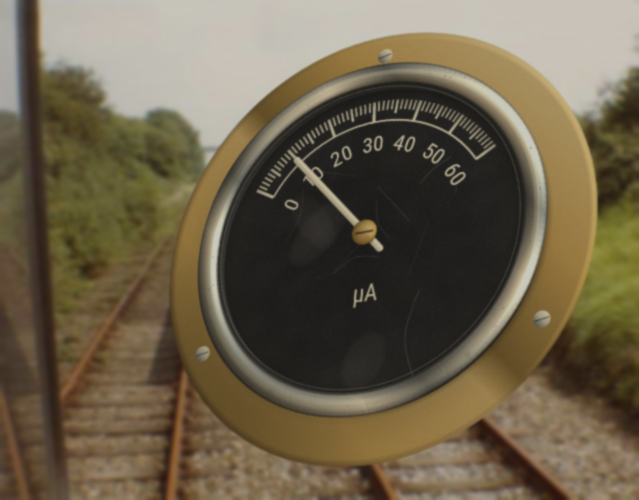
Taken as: 10 µA
